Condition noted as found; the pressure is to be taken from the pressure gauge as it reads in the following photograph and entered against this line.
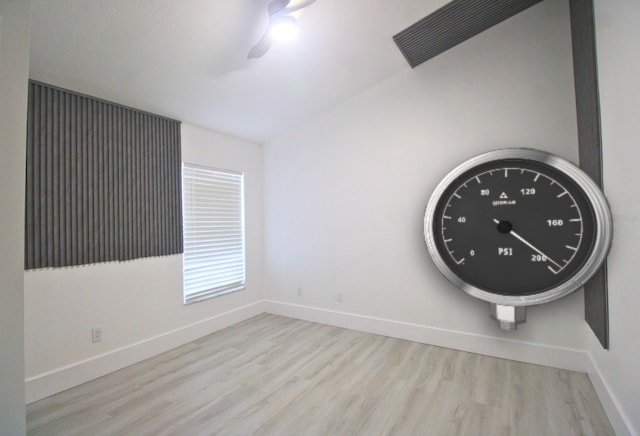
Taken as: 195 psi
